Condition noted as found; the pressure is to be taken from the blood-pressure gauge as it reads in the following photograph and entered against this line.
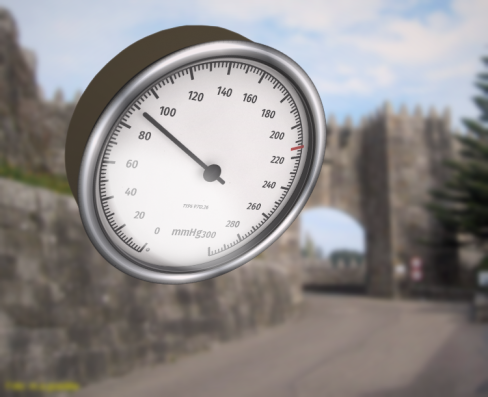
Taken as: 90 mmHg
